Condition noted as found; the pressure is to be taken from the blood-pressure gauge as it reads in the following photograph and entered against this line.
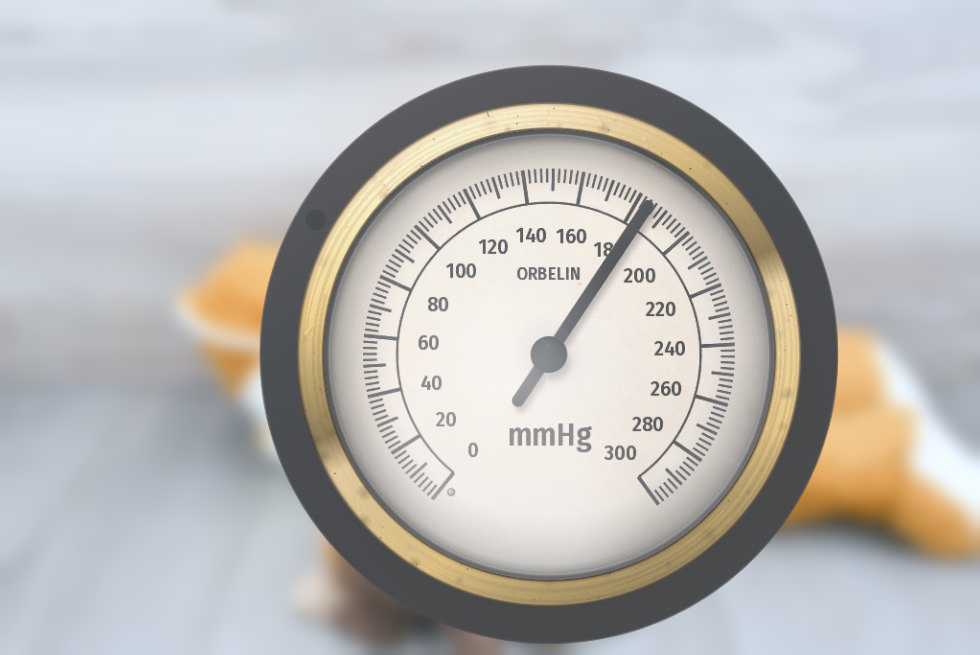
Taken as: 184 mmHg
